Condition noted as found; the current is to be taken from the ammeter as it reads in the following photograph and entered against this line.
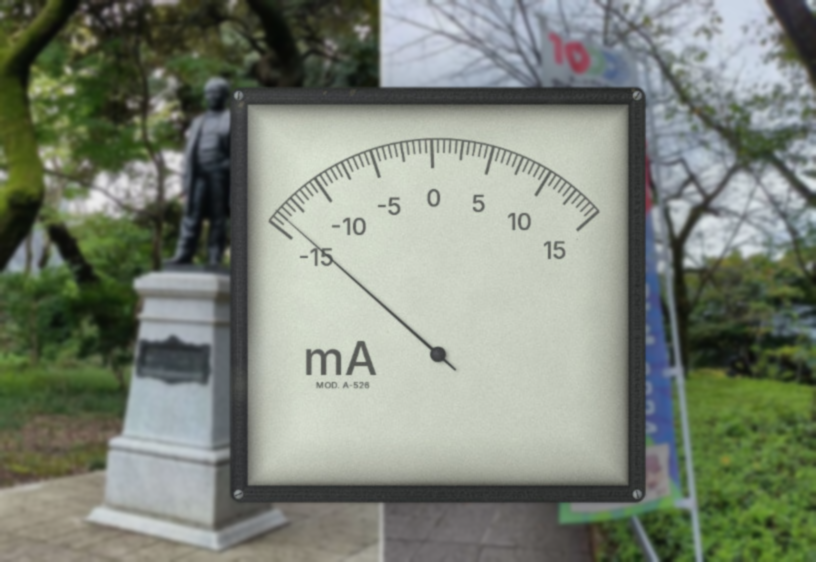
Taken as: -14 mA
